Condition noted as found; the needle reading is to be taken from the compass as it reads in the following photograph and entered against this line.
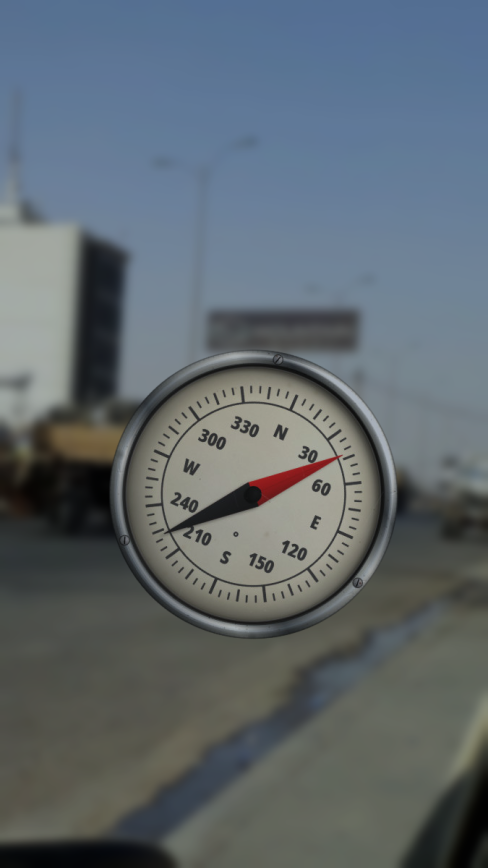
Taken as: 42.5 °
